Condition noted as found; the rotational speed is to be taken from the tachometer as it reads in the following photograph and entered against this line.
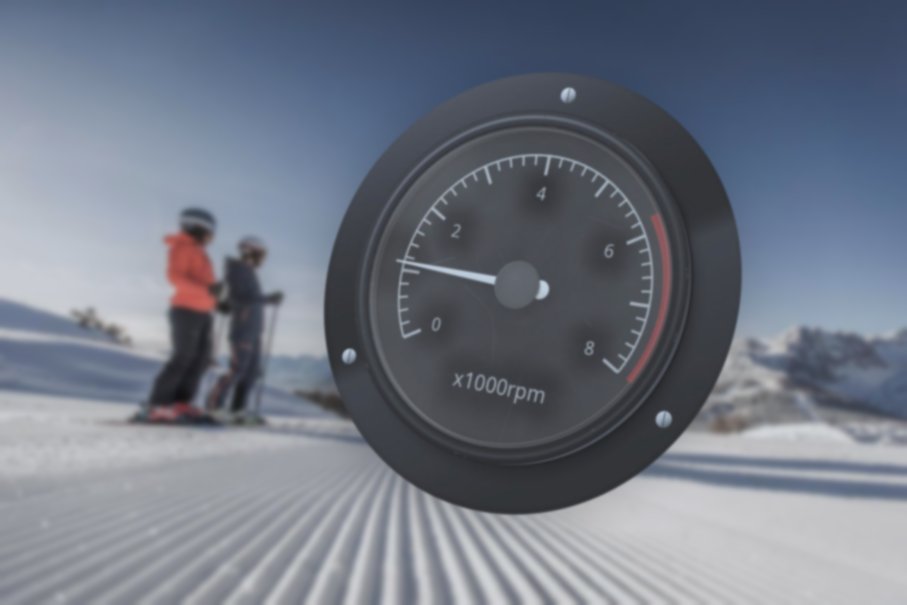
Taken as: 1100 rpm
